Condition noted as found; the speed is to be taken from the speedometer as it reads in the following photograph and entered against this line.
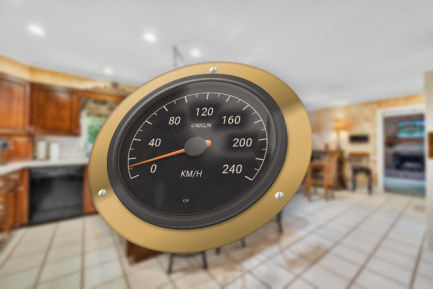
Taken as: 10 km/h
